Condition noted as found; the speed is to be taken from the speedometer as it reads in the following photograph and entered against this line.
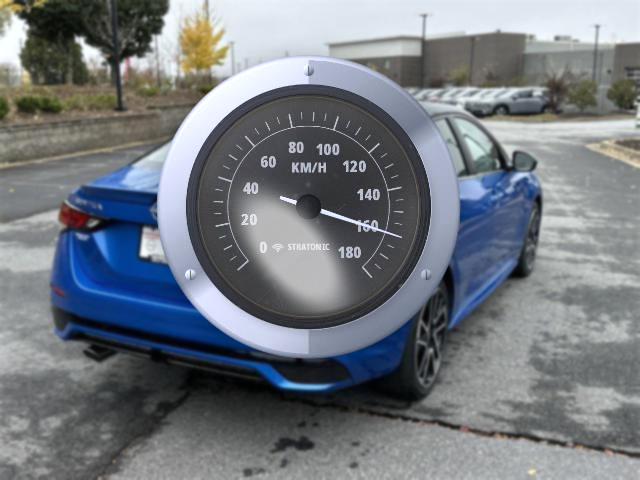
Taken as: 160 km/h
